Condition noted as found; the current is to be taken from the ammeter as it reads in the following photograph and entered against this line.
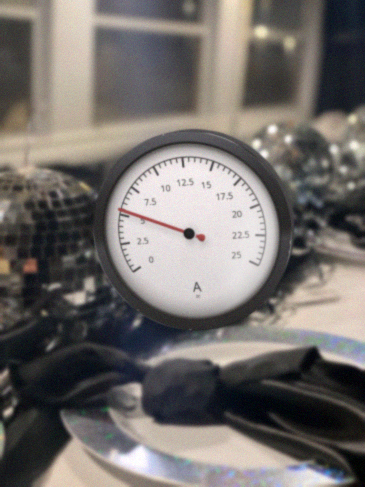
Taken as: 5.5 A
